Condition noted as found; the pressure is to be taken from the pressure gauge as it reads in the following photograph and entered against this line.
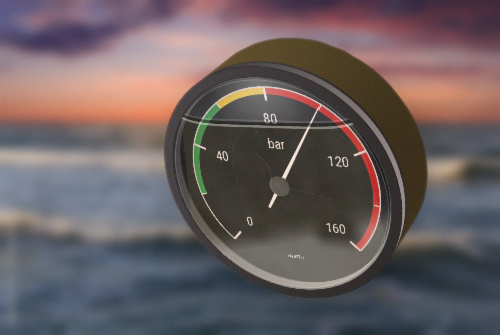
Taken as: 100 bar
